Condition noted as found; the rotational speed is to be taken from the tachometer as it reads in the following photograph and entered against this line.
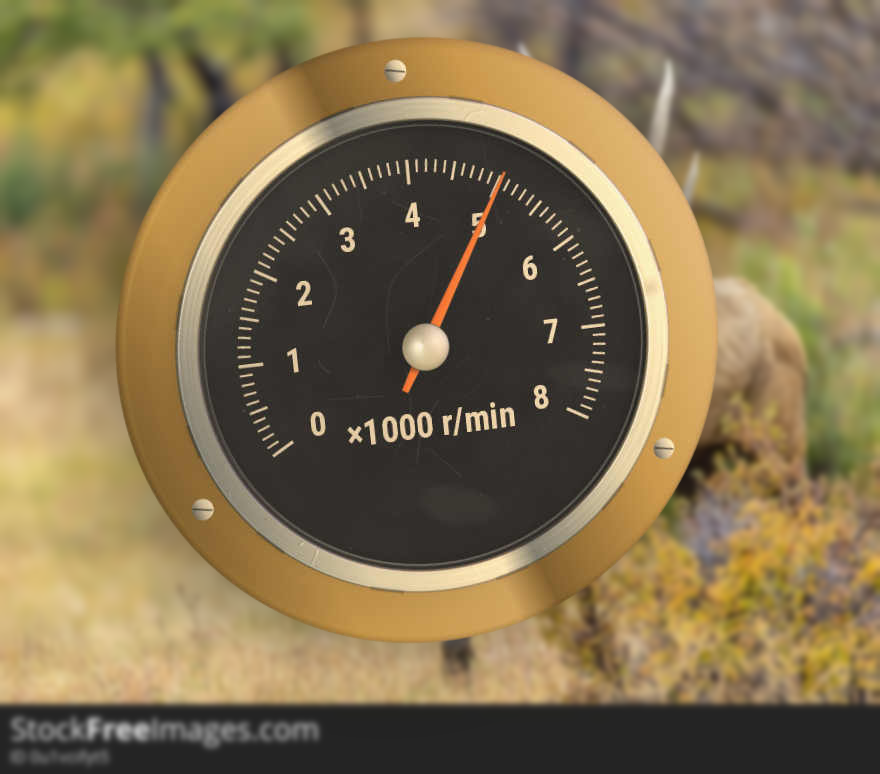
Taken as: 5000 rpm
